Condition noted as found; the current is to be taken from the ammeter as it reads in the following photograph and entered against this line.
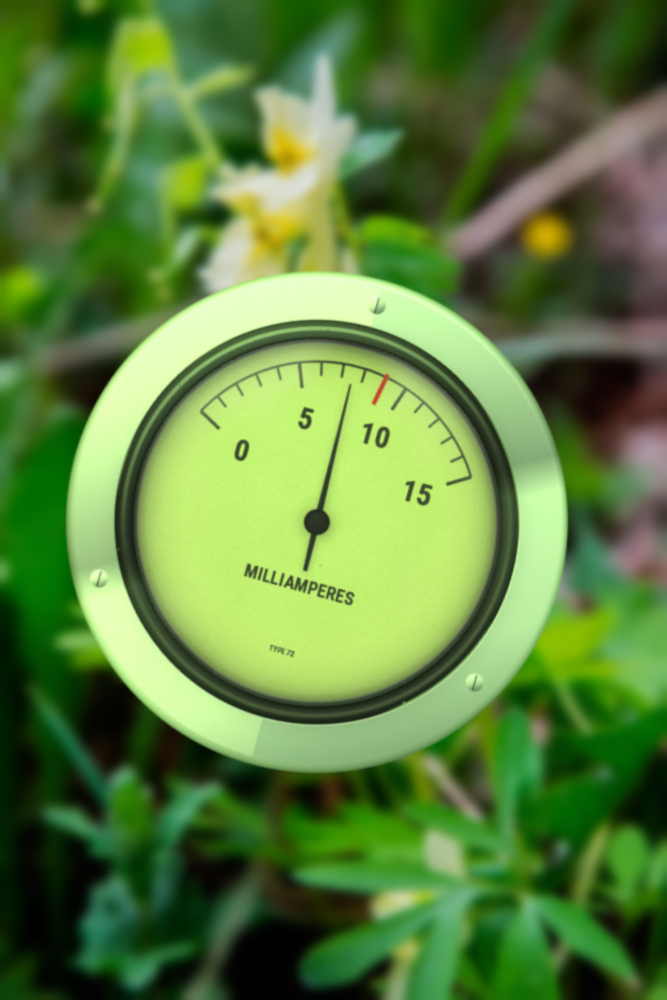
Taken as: 7.5 mA
